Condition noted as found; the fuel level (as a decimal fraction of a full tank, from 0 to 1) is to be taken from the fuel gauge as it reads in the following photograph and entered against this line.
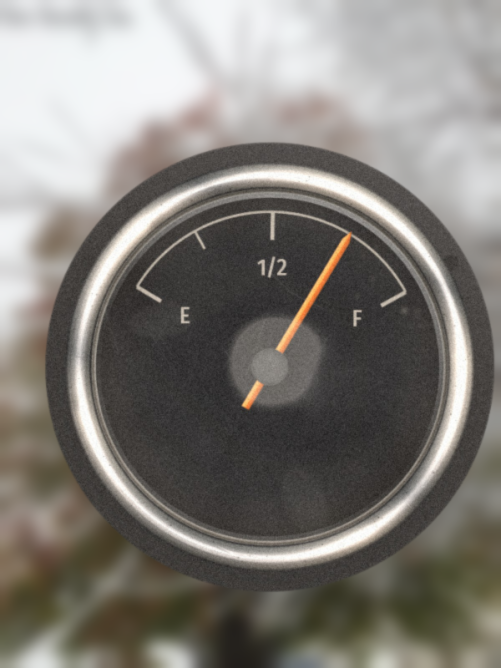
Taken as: 0.75
